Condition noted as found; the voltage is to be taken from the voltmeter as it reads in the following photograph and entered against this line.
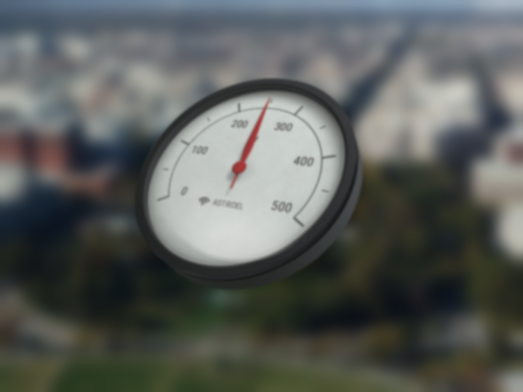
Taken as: 250 V
